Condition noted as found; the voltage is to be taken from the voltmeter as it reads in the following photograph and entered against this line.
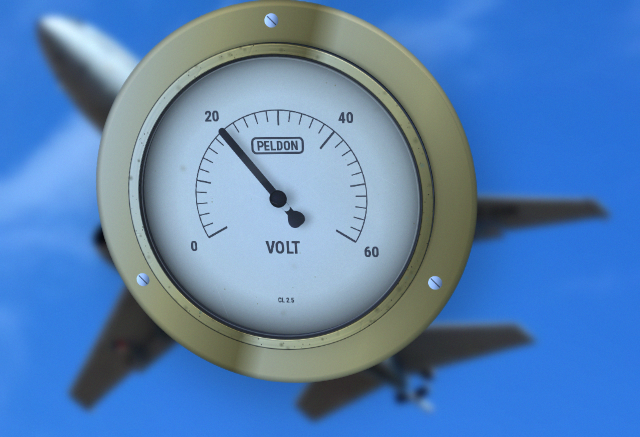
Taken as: 20 V
